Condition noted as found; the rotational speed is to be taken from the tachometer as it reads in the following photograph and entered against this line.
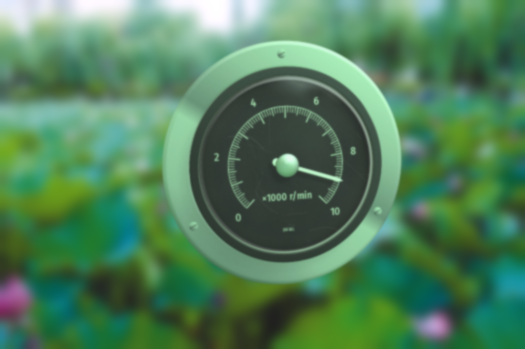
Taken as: 9000 rpm
